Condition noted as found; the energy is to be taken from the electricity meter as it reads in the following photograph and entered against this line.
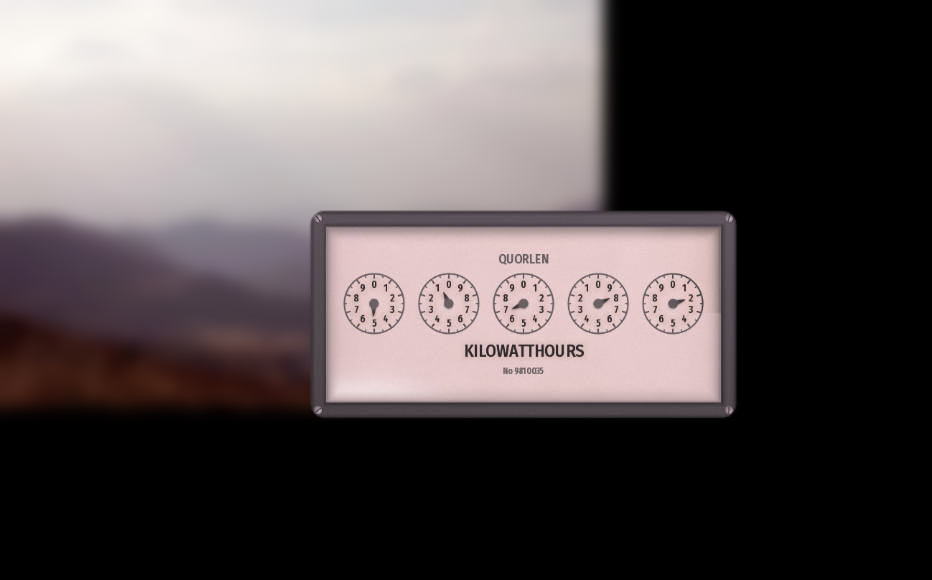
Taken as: 50682 kWh
